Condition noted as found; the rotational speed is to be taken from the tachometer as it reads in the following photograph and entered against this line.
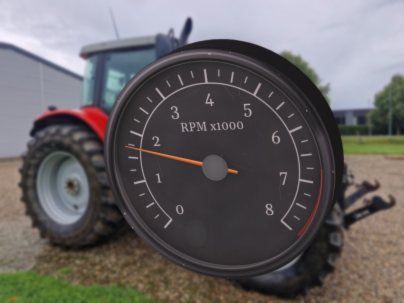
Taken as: 1750 rpm
